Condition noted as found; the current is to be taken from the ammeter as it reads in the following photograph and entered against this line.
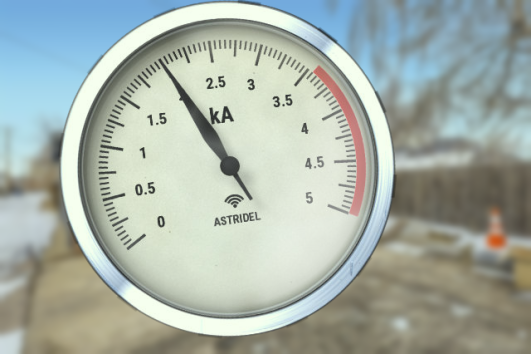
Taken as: 2 kA
